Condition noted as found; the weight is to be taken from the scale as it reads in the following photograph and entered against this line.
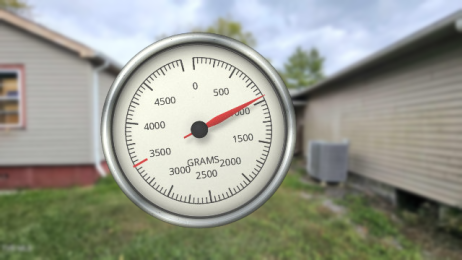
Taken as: 950 g
